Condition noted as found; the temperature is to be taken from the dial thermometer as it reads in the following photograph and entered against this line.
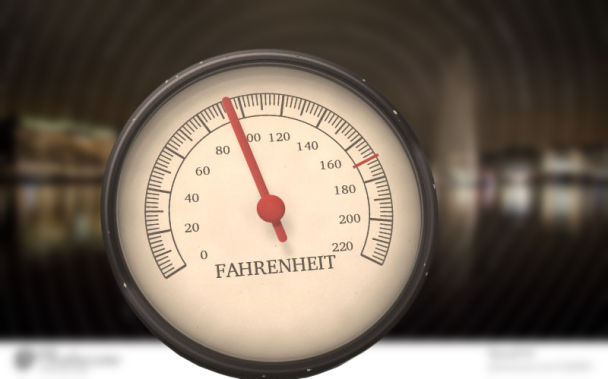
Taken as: 94 °F
